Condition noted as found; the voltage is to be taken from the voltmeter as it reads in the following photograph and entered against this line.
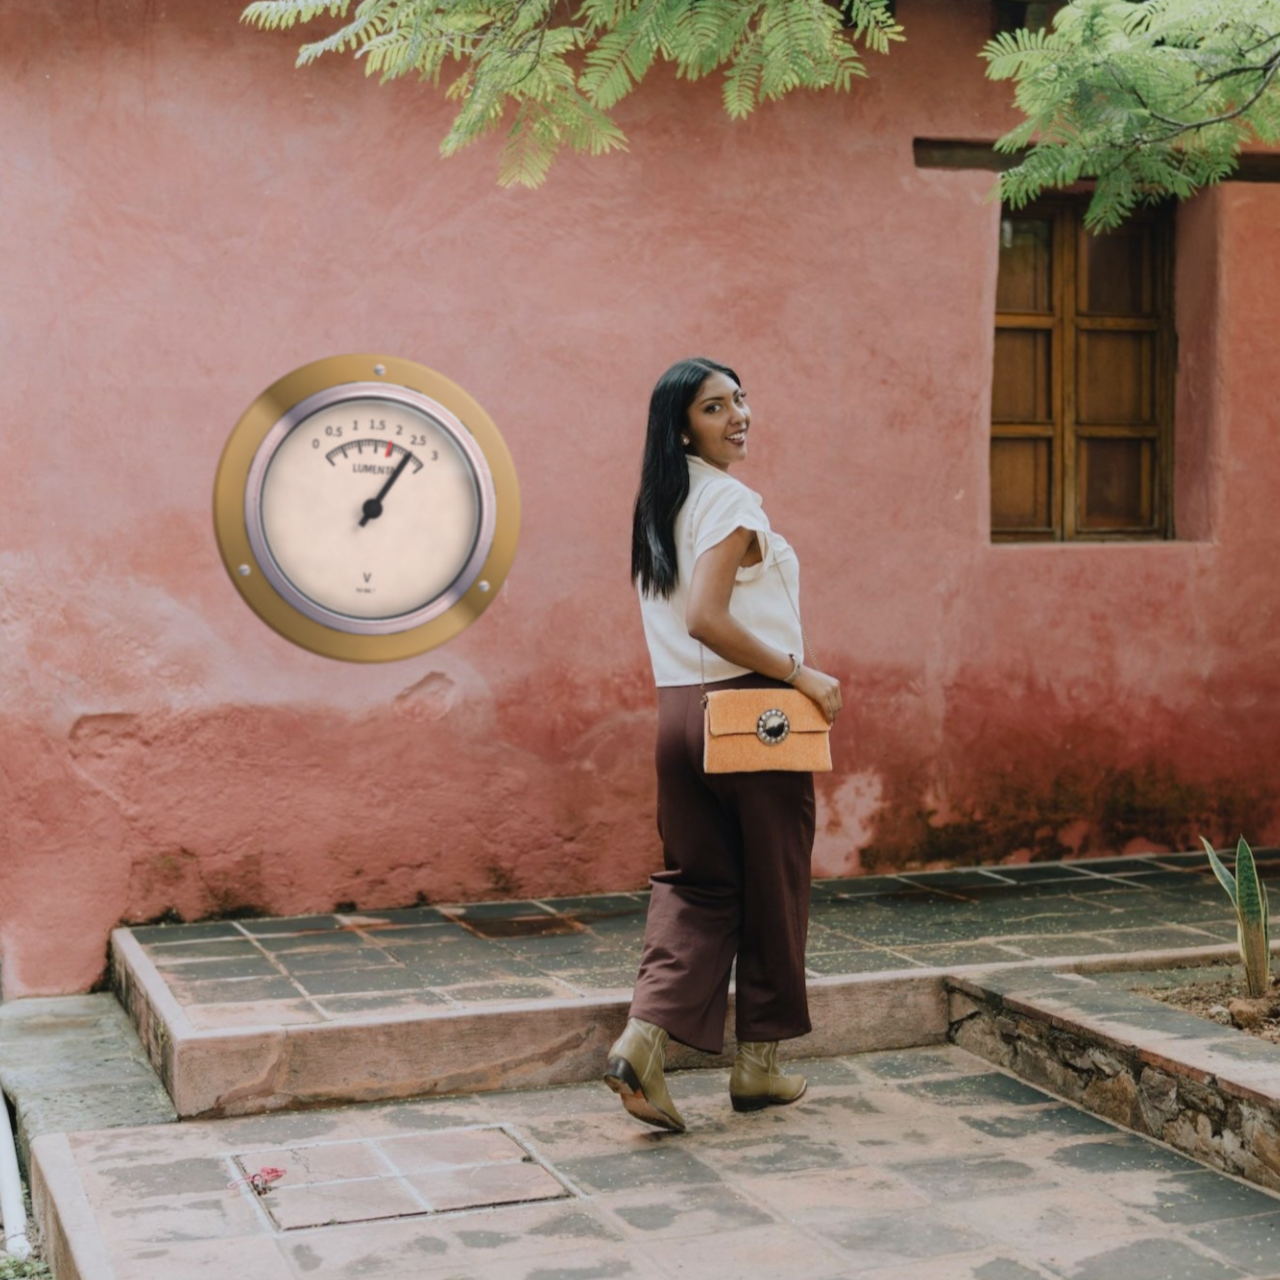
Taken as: 2.5 V
